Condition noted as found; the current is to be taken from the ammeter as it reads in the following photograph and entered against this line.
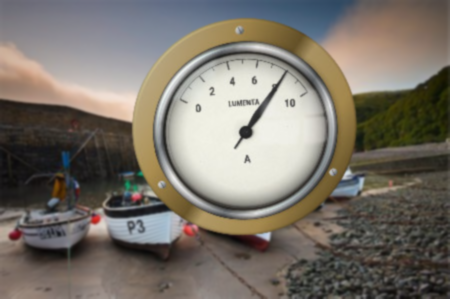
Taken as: 8 A
